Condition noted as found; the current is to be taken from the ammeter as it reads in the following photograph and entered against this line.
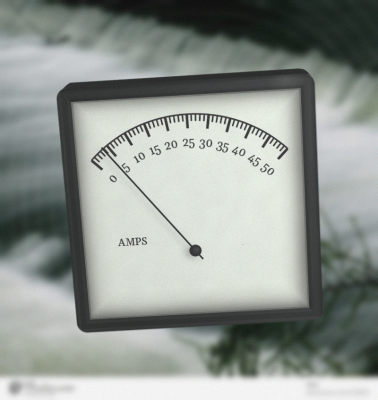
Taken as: 4 A
